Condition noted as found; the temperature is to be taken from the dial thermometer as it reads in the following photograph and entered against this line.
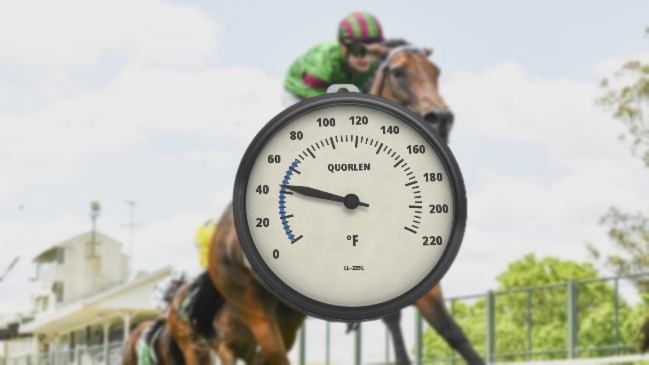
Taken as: 44 °F
